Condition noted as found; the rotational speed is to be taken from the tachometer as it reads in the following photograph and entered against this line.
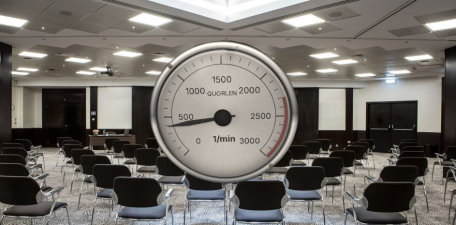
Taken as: 400 rpm
